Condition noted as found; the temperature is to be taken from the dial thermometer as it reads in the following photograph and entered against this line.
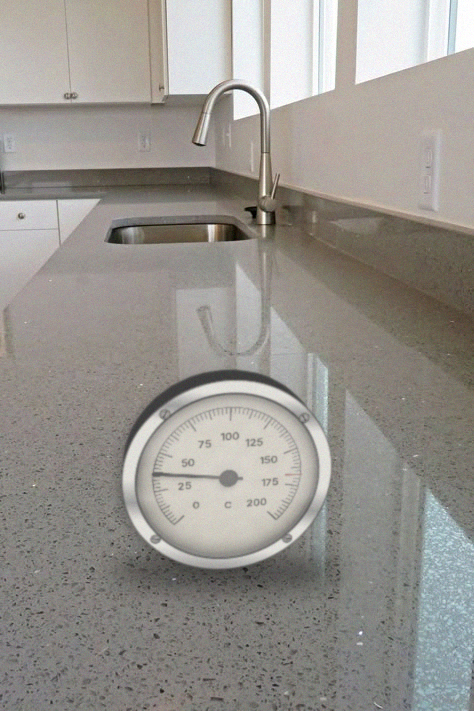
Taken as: 37.5 °C
